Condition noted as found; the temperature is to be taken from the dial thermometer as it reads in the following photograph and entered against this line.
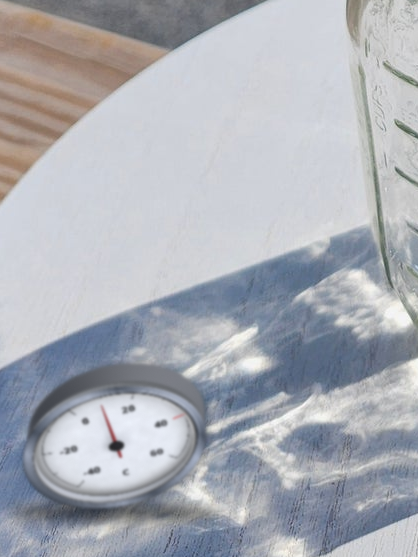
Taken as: 10 °C
